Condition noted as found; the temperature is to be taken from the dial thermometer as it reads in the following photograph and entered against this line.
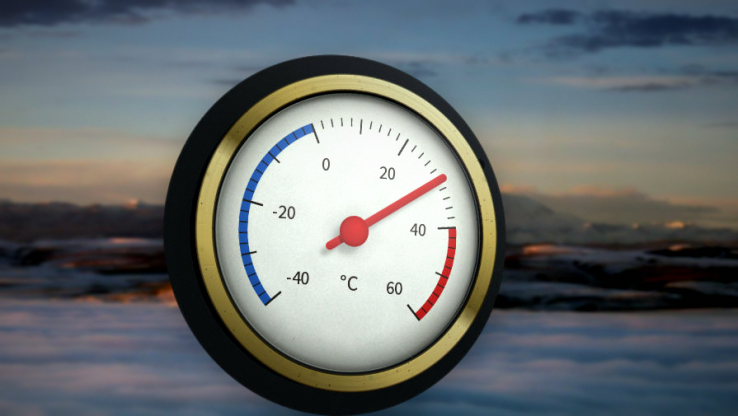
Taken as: 30 °C
